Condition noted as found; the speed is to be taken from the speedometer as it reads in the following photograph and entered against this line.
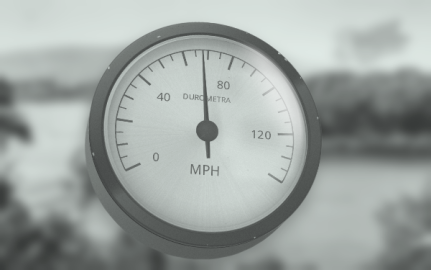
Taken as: 67.5 mph
